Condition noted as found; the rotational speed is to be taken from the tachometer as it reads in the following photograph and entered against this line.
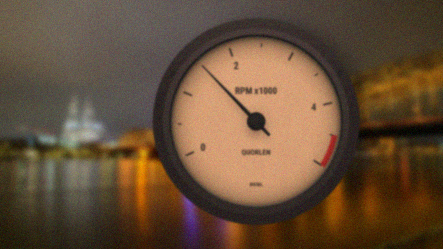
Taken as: 1500 rpm
